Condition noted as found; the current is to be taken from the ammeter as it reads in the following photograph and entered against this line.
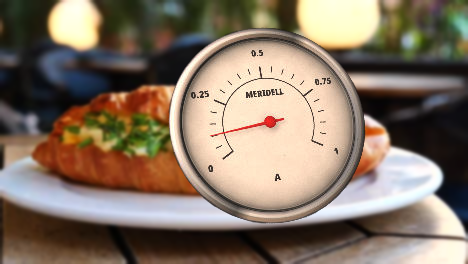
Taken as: 0.1 A
